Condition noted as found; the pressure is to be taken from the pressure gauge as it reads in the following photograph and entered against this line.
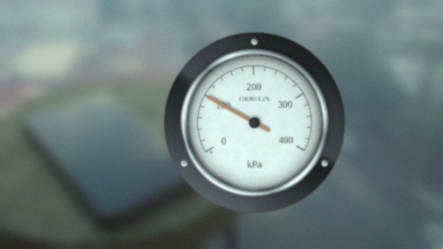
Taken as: 100 kPa
